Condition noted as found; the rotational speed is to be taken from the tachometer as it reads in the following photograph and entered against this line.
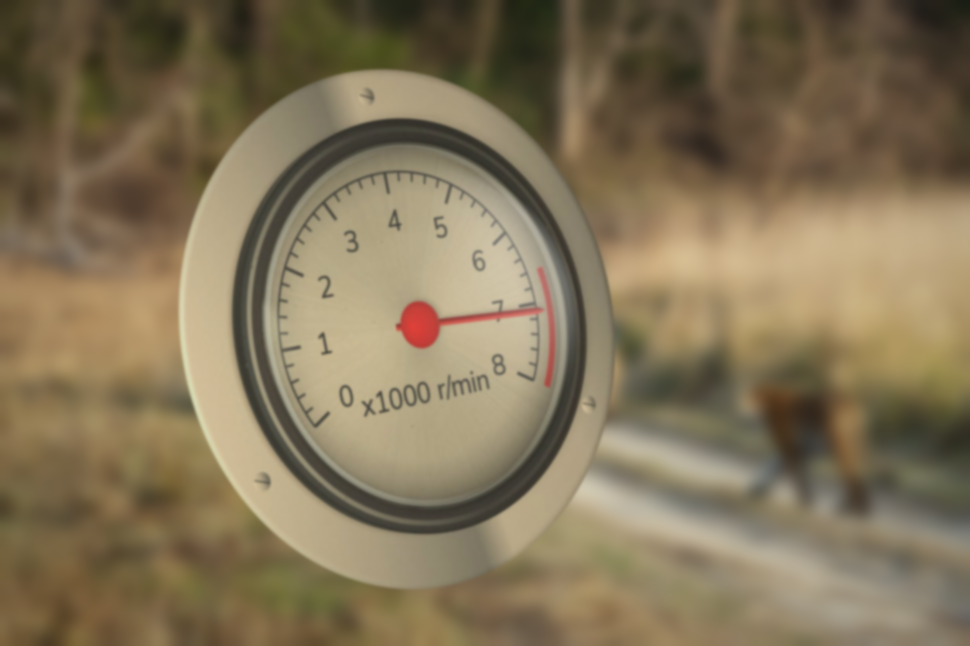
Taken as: 7100 rpm
